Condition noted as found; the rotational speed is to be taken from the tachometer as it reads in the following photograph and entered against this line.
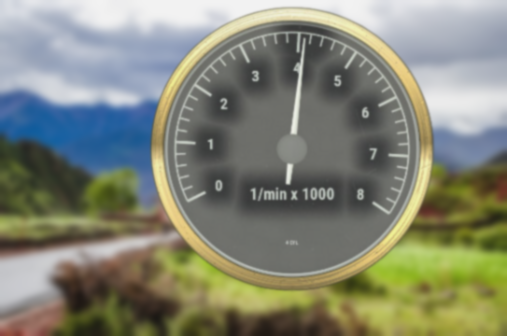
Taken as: 4100 rpm
